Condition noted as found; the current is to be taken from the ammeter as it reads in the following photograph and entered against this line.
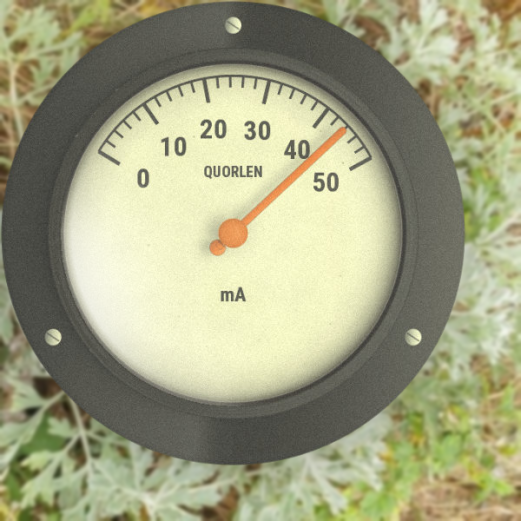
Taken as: 44 mA
